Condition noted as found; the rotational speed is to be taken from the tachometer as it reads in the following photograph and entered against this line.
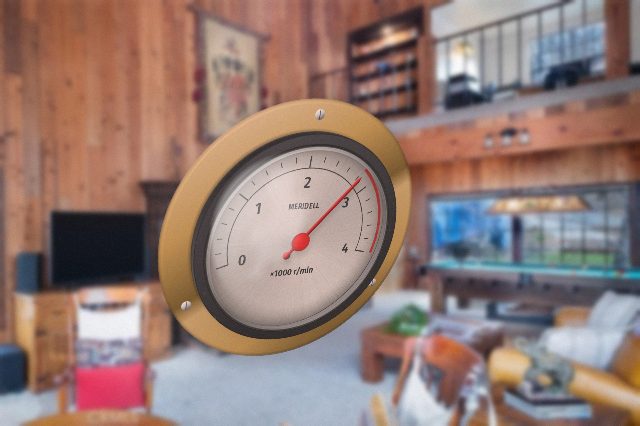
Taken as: 2800 rpm
